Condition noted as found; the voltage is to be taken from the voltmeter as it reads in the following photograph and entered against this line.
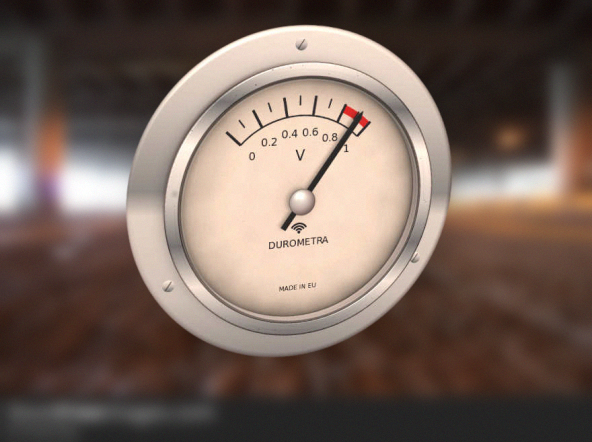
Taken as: 0.9 V
